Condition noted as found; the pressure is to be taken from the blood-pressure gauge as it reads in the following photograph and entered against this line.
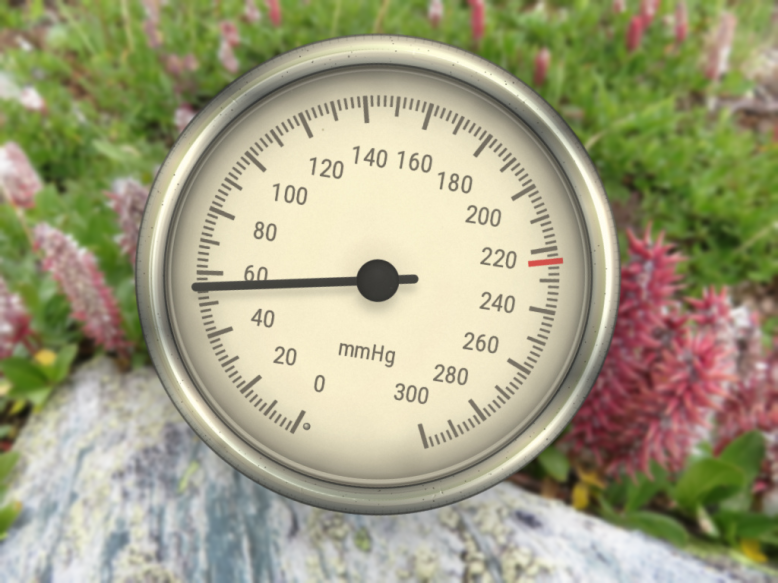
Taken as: 56 mmHg
